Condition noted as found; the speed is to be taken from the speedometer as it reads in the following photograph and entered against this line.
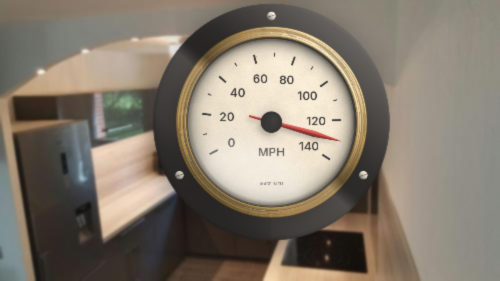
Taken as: 130 mph
